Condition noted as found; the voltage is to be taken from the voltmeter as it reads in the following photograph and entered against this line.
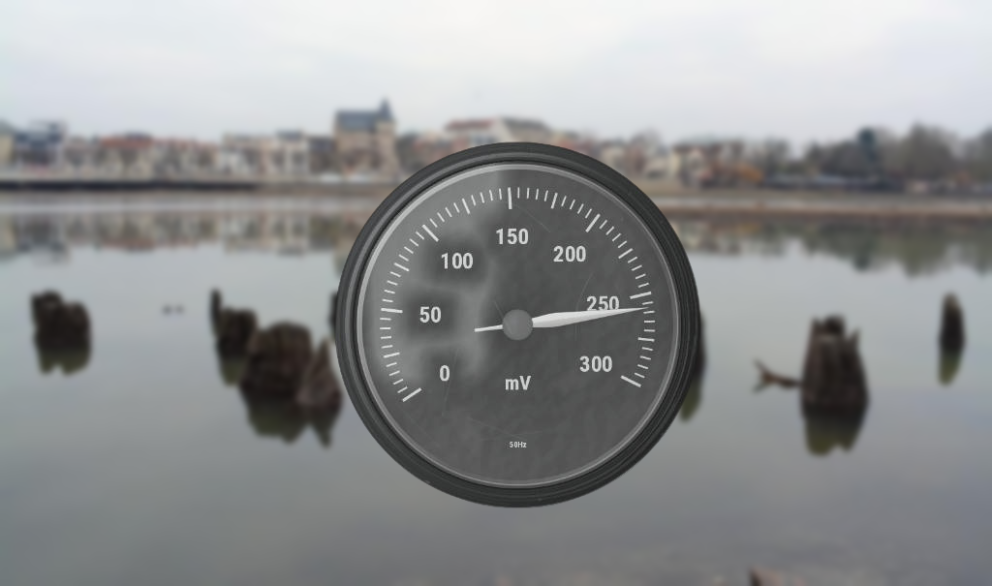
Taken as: 257.5 mV
